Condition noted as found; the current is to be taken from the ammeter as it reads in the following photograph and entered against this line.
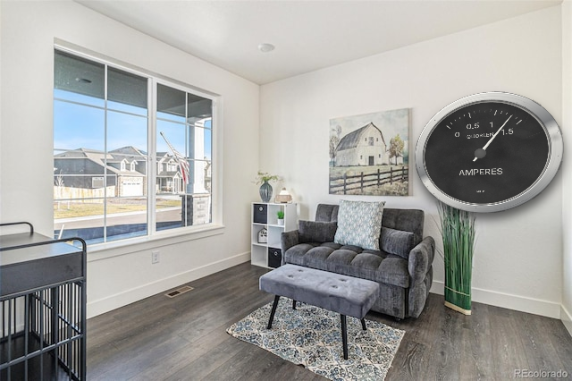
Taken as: 1.3 A
